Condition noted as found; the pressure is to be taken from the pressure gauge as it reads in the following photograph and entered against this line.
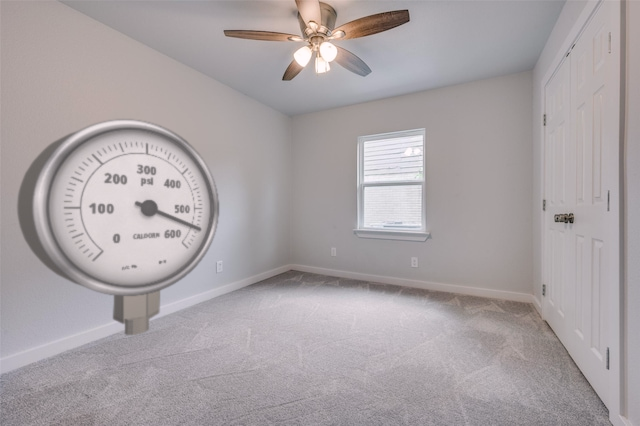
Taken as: 550 psi
